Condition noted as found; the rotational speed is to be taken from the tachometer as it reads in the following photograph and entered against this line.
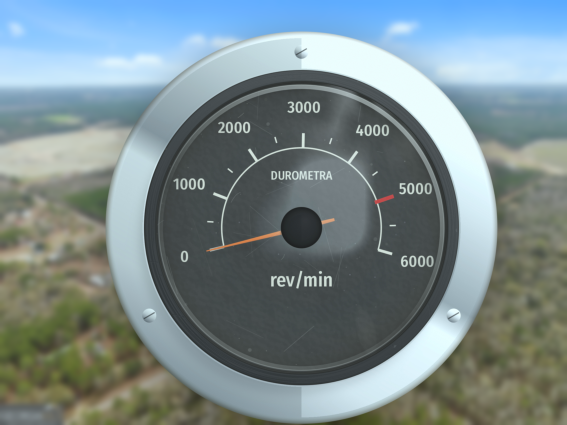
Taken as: 0 rpm
